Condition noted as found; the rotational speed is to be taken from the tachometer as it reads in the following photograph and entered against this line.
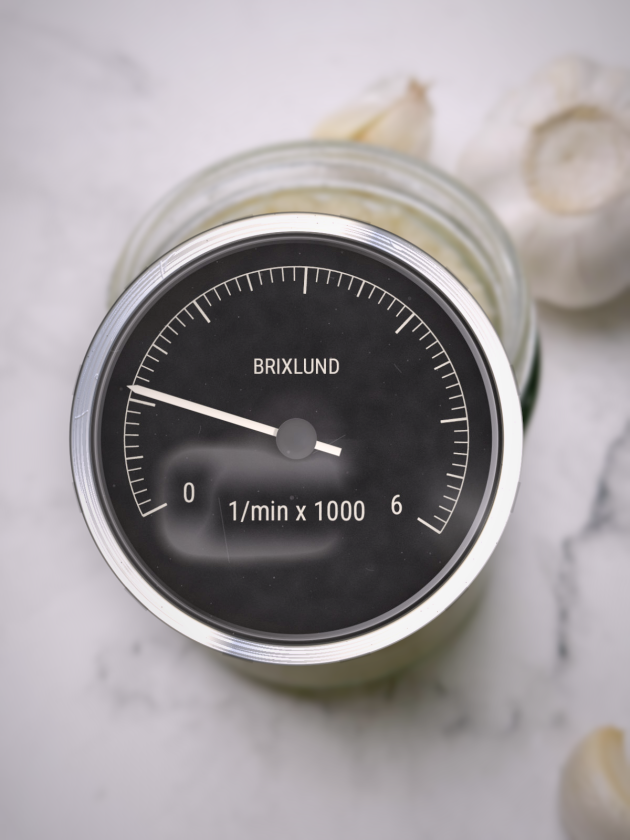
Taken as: 1100 rpm
